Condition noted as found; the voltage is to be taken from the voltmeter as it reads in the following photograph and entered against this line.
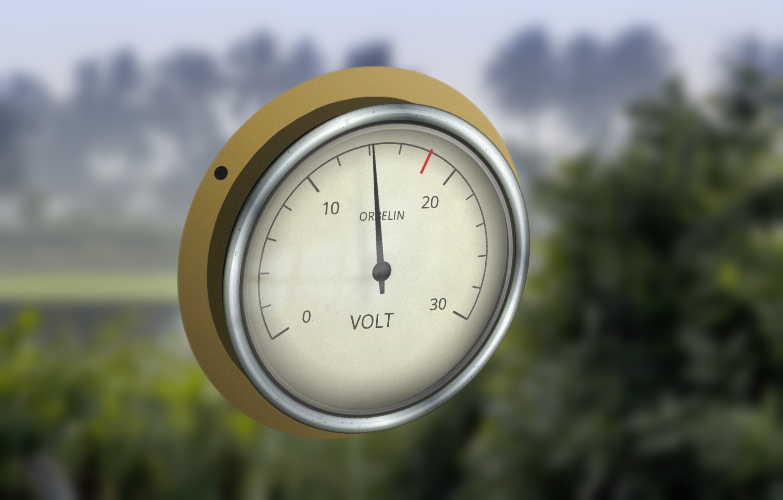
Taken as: 14 V
